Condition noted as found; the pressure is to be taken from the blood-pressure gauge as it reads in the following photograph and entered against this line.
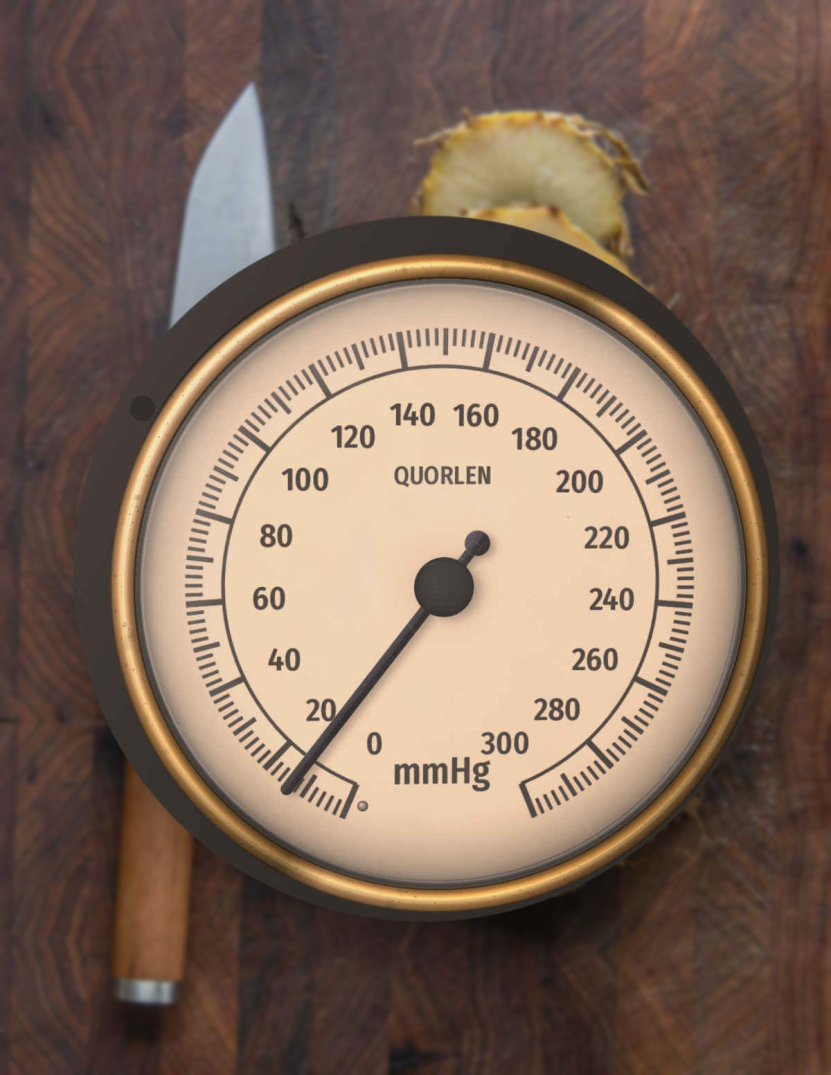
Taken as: 14 mmHg
